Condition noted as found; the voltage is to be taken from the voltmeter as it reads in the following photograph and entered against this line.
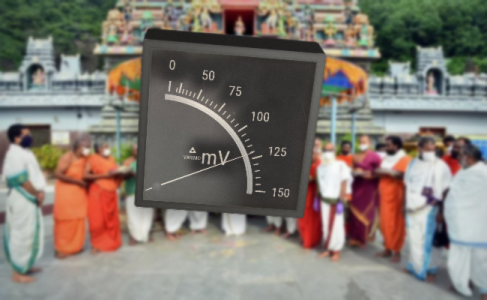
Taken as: 120 mV
